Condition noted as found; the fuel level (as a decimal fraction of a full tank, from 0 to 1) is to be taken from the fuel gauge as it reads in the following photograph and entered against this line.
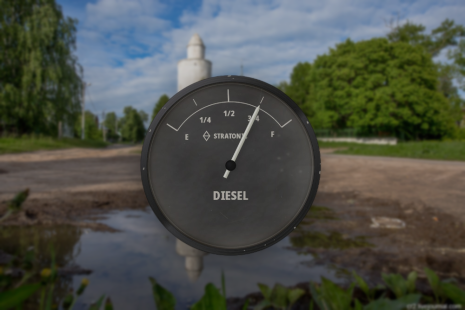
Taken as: 0.75
